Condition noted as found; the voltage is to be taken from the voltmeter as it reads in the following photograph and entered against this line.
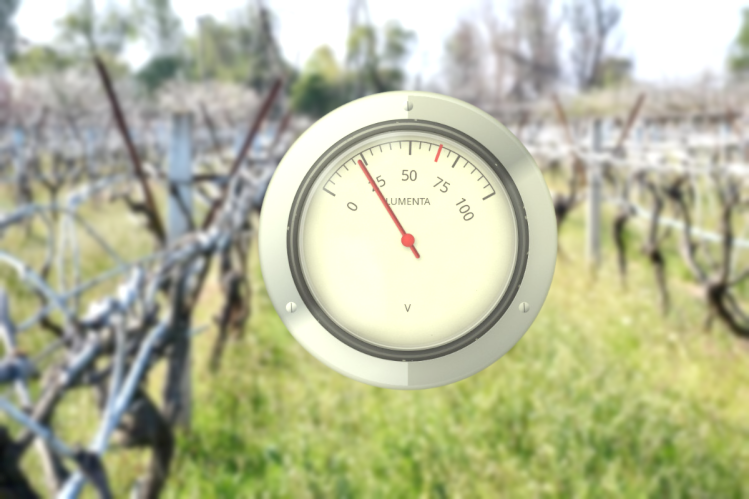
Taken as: 22.5 V
